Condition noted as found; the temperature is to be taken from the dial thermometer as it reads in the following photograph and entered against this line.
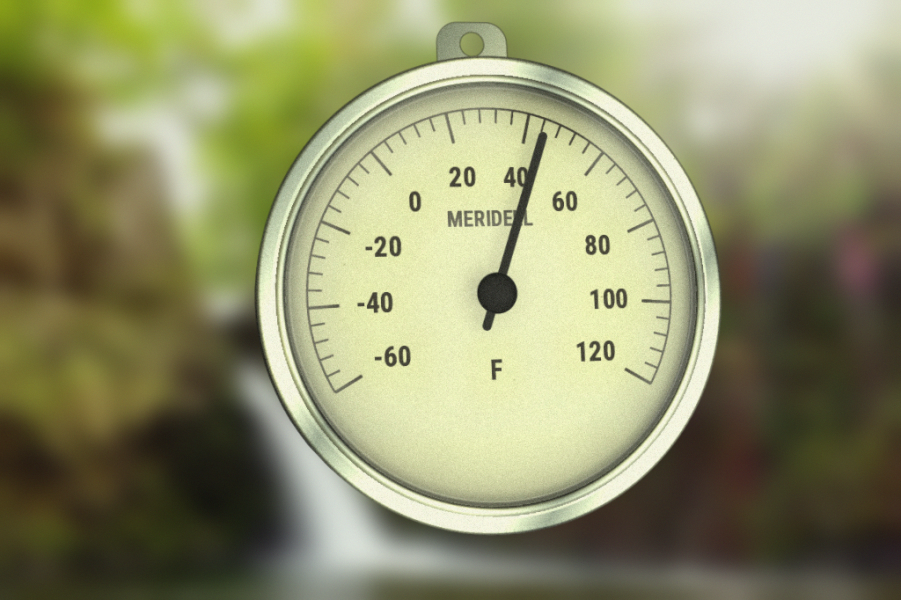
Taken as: 44 °F
